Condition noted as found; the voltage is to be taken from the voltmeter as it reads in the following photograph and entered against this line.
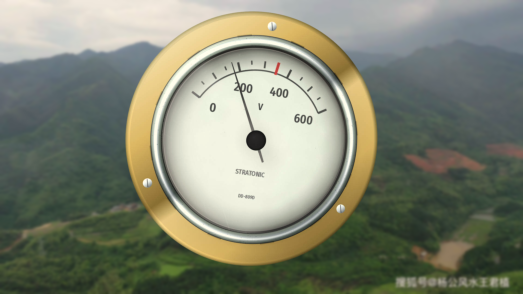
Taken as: 175 V
